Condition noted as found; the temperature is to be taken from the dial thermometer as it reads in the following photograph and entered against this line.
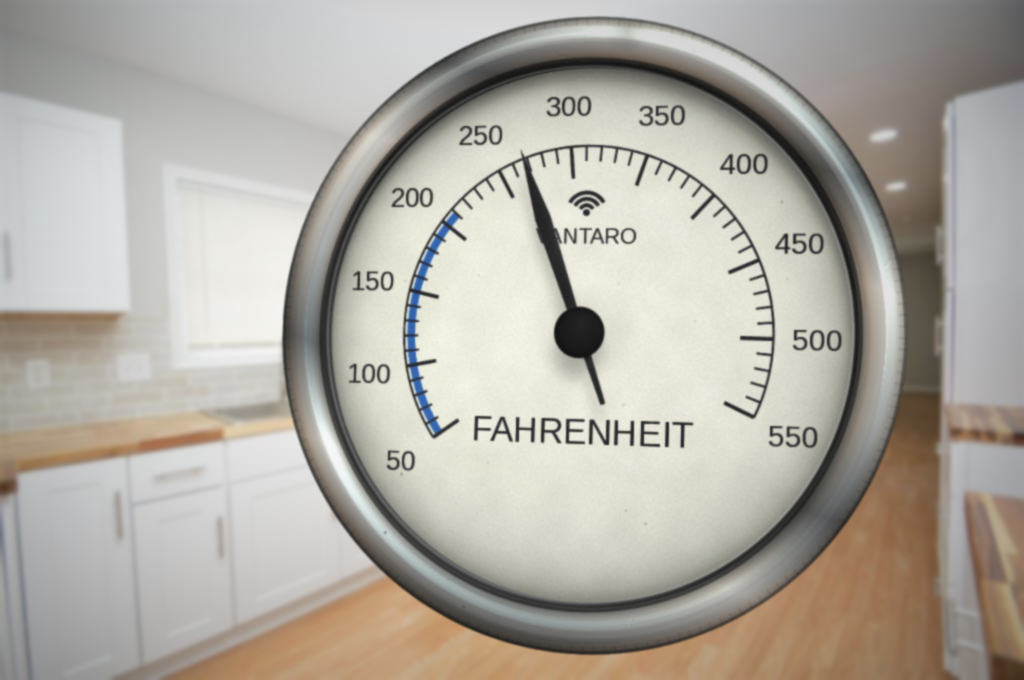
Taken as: 270 °F
